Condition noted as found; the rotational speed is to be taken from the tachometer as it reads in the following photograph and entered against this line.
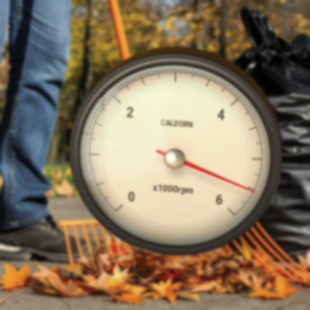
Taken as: 5500 rpm
